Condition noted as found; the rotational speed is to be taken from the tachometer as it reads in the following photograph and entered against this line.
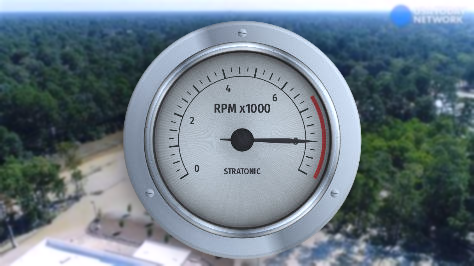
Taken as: 8000 rpm
